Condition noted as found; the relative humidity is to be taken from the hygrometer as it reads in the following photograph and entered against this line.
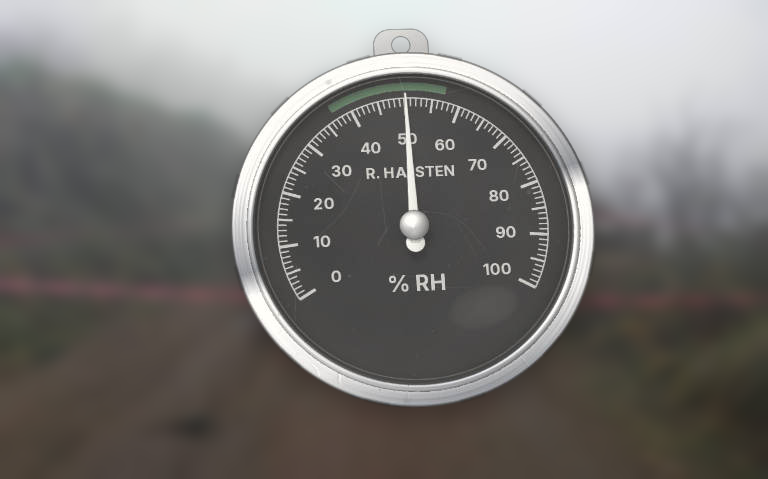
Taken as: 50 %
